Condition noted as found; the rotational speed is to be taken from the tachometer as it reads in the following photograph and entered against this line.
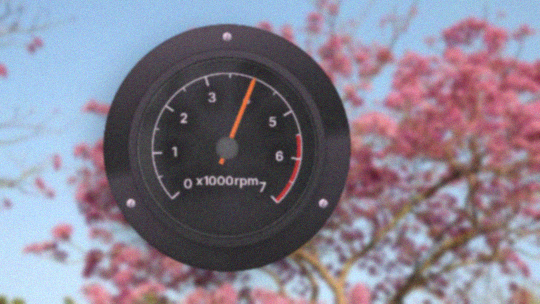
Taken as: 4000 rpm
